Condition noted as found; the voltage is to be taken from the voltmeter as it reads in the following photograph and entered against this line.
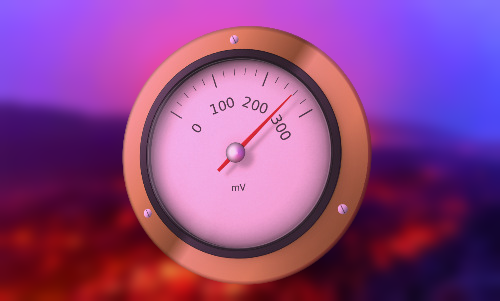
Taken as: 260 mV
